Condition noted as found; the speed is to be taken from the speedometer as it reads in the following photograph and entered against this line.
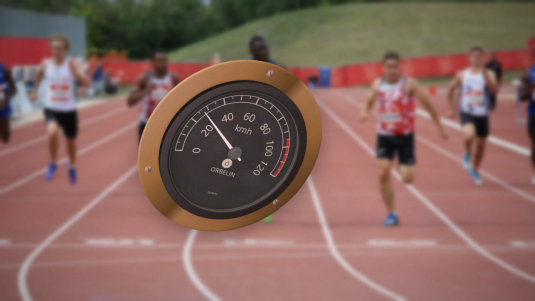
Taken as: 27.5 km/h
